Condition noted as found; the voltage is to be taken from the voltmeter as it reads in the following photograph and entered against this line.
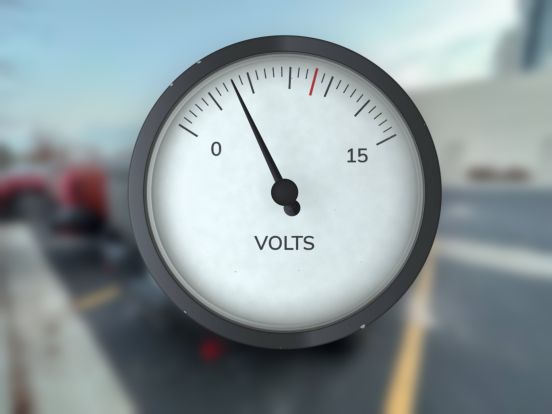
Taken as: 4 V
